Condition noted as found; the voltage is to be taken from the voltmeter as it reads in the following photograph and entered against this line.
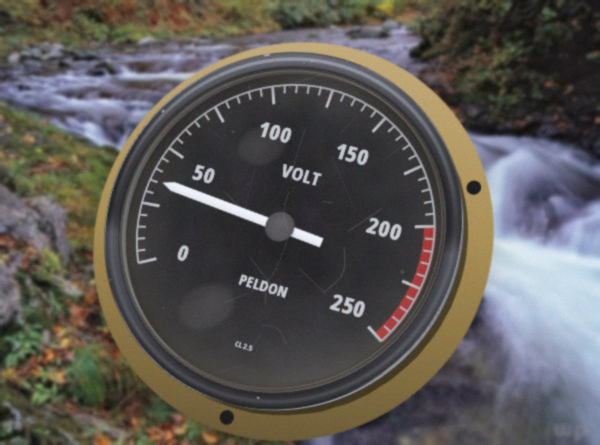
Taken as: 35 V
